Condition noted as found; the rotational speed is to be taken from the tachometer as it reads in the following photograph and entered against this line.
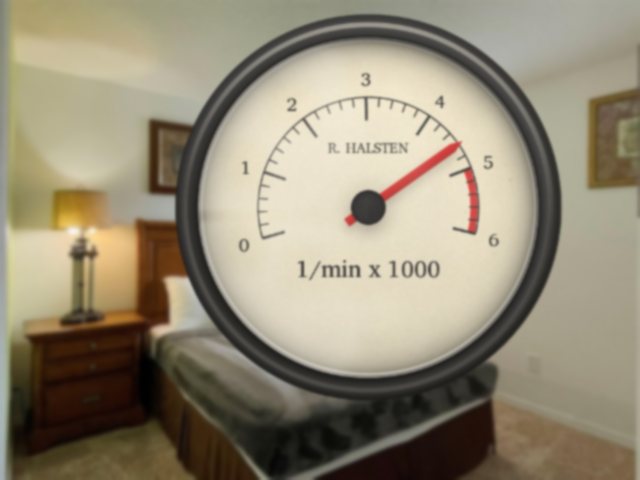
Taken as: 4600 rpm
